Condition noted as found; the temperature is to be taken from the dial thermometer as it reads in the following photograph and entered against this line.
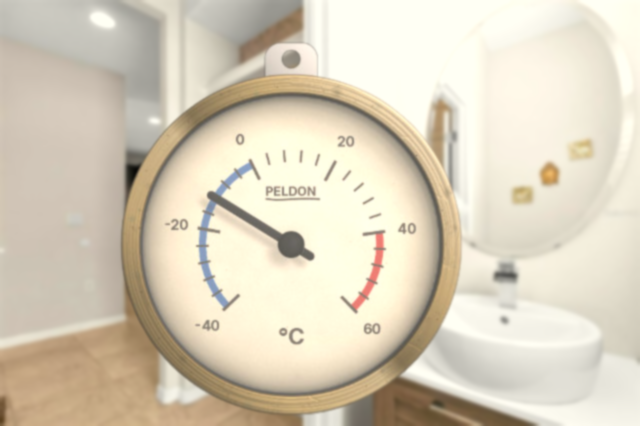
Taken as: -12 °C
